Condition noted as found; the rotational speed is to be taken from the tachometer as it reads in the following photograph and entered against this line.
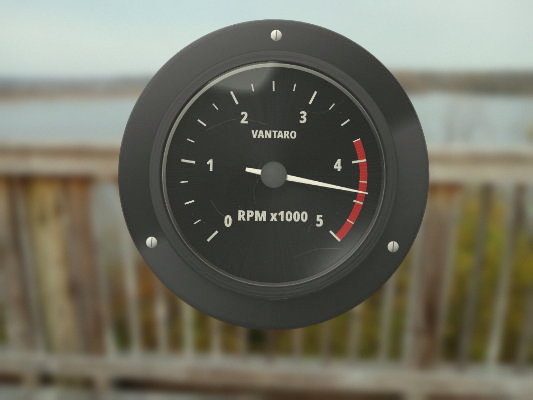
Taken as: 4375 rpm
